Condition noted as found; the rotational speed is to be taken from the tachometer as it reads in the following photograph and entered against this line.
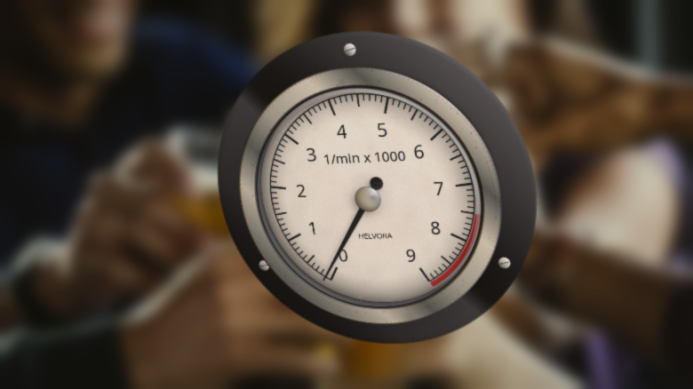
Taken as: 100 rpm
